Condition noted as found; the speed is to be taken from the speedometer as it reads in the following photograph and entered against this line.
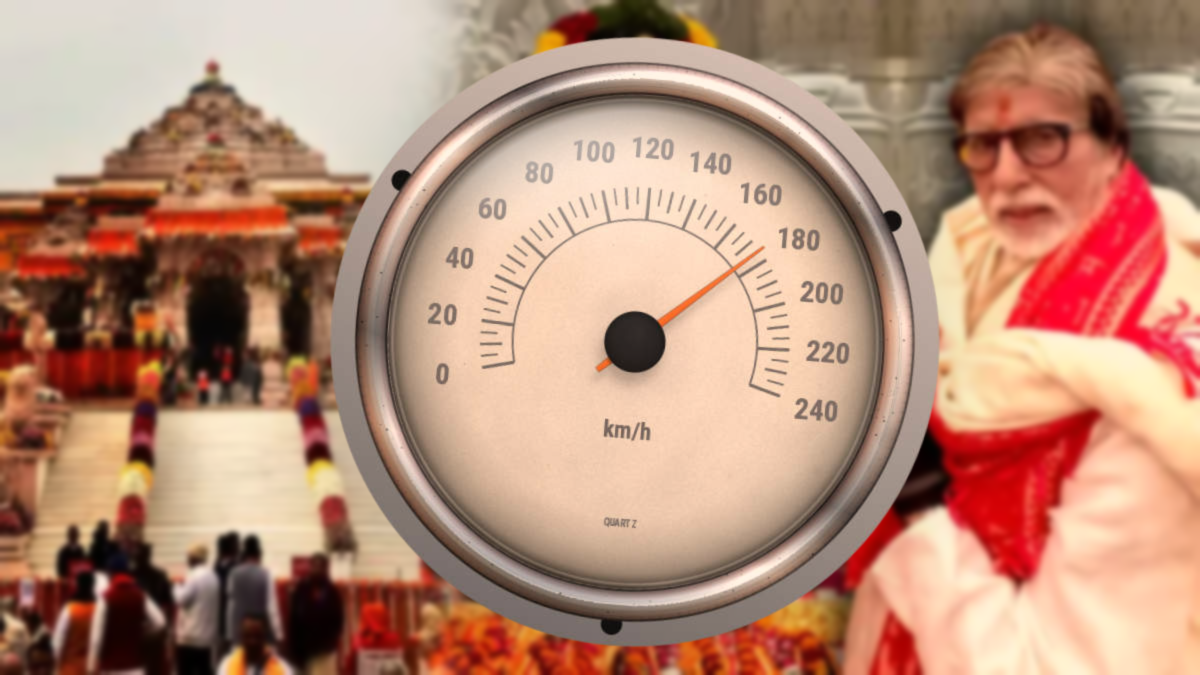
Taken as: 175 km/h
